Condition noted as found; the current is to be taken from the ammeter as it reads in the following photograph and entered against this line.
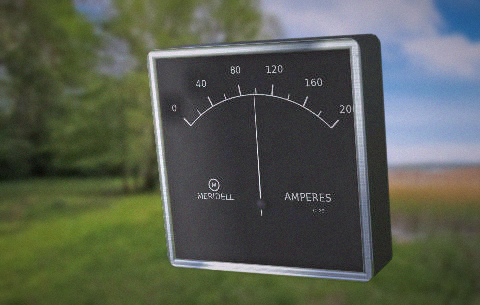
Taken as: 100 A
